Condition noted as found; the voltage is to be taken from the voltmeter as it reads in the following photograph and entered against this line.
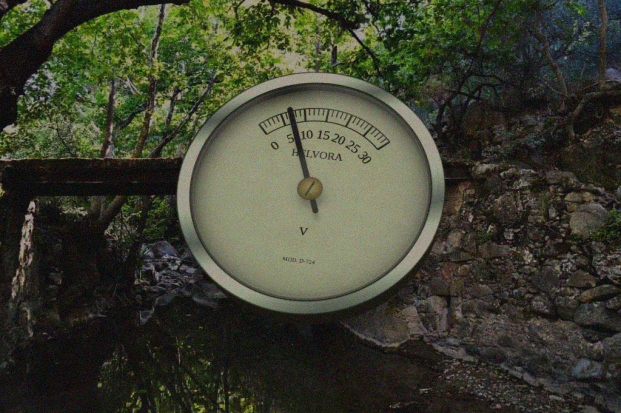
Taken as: 7 V
